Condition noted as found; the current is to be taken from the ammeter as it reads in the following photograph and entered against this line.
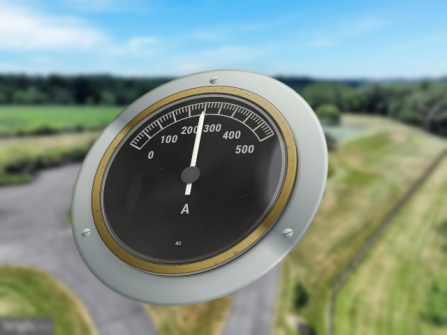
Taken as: 250 A
